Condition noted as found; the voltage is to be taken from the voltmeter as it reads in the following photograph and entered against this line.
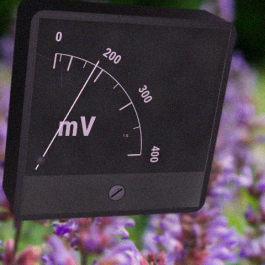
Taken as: 175 mV
